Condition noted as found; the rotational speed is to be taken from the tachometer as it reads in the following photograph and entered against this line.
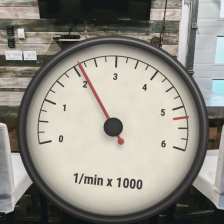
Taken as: 2125 rpm
